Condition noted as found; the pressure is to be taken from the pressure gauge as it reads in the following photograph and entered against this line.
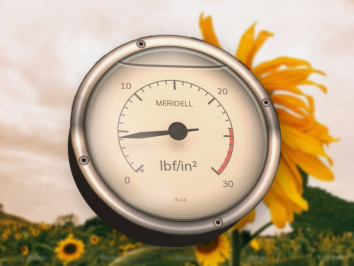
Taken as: 4 psi
